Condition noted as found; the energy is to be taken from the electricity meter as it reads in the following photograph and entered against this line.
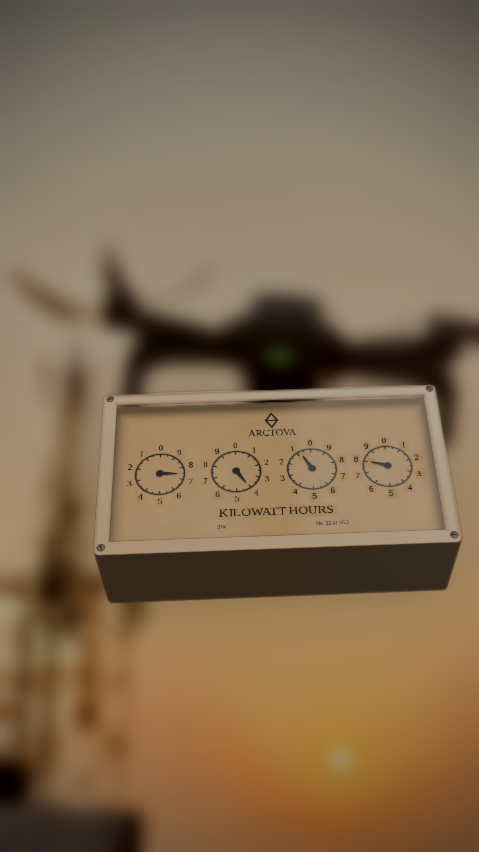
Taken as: 7408 kWh
